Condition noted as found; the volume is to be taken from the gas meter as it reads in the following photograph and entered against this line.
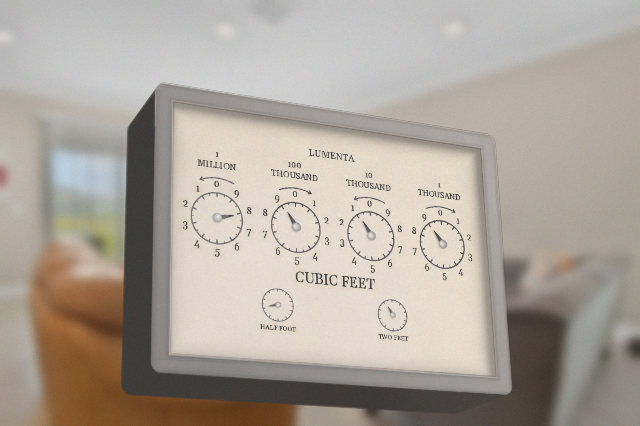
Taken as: 790900 ft³
